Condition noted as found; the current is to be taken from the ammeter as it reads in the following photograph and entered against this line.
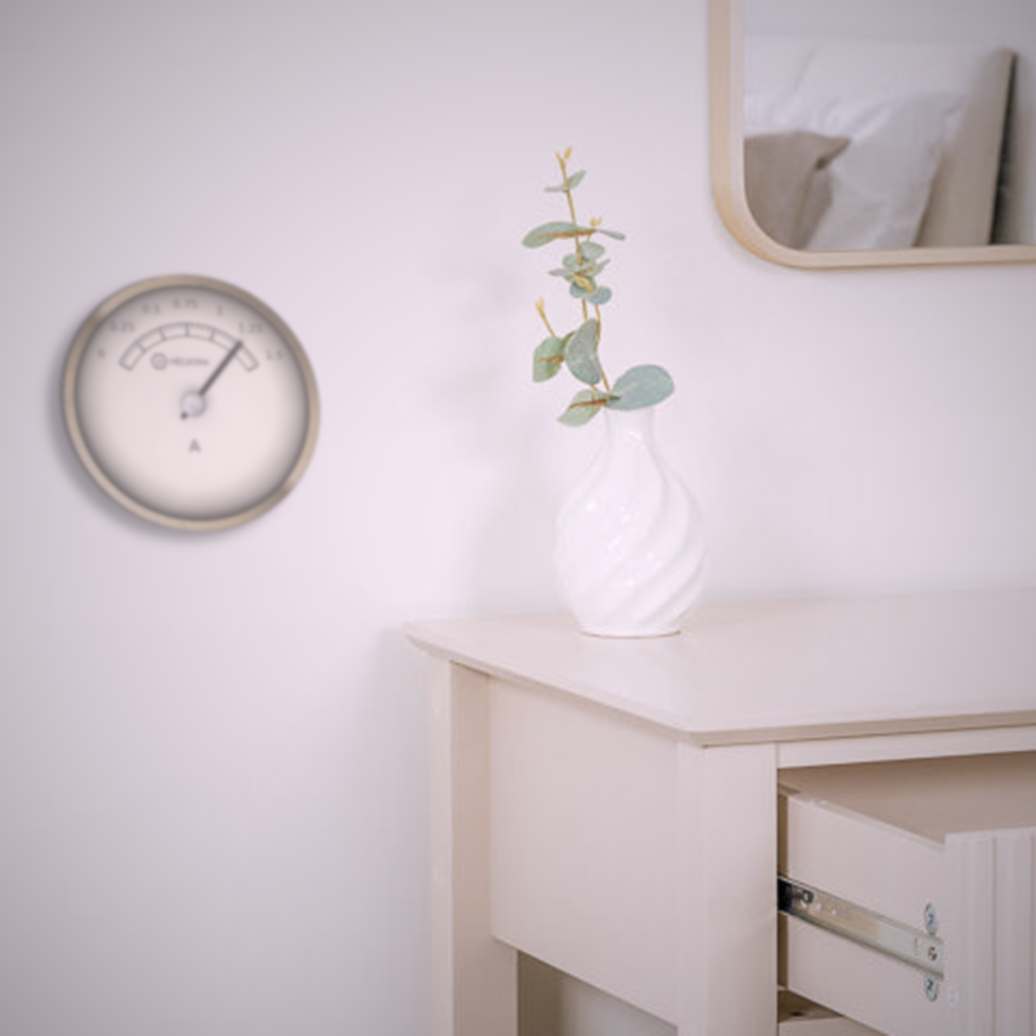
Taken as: 1.25 A
